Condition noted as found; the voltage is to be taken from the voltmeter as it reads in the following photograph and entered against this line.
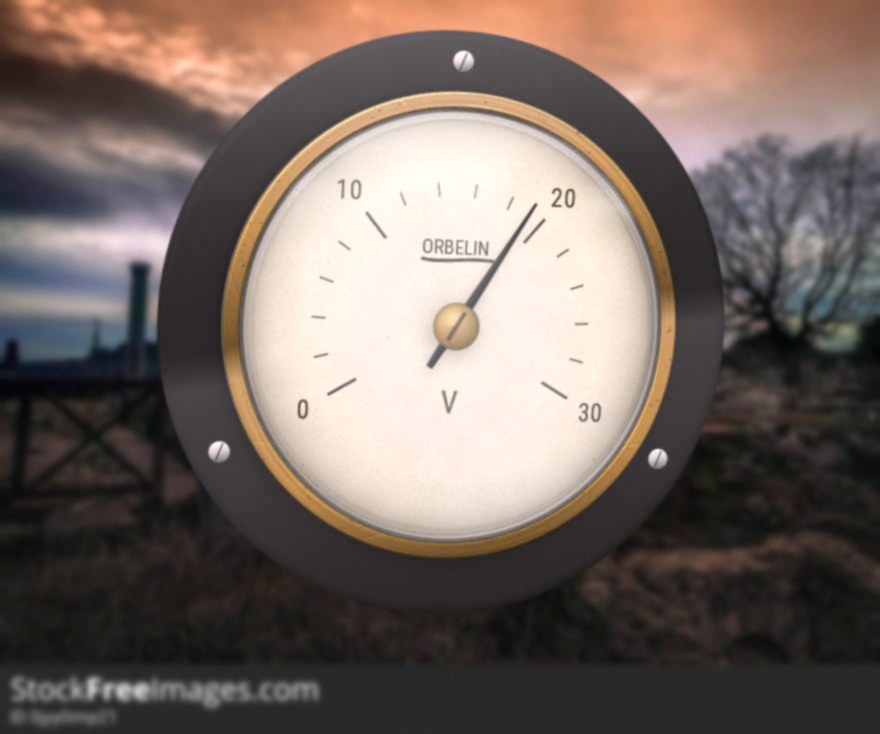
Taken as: 19 V
